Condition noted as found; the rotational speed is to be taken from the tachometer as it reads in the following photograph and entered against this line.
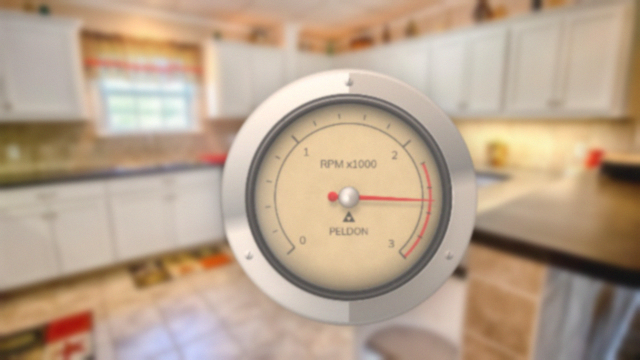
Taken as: 2500 rpm
